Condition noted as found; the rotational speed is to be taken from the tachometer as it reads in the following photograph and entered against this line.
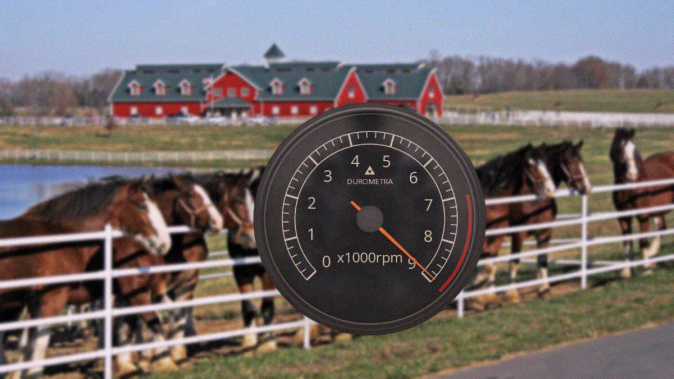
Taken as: 8900 rpm
